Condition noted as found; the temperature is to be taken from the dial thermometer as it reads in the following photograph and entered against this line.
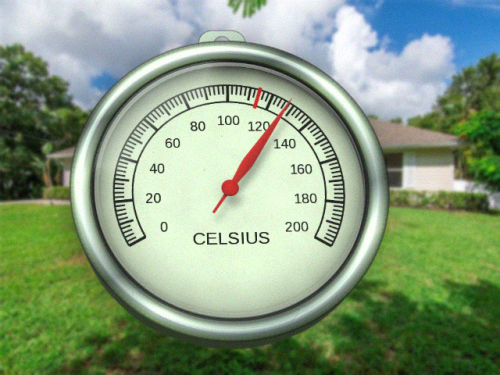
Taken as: 128 °C
